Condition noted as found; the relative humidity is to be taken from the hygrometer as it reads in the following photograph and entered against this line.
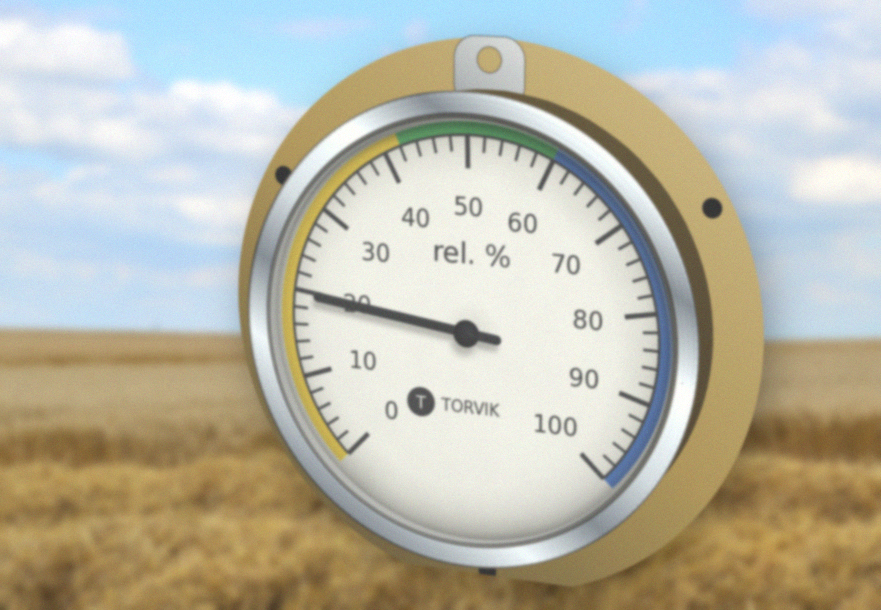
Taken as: 20 %
